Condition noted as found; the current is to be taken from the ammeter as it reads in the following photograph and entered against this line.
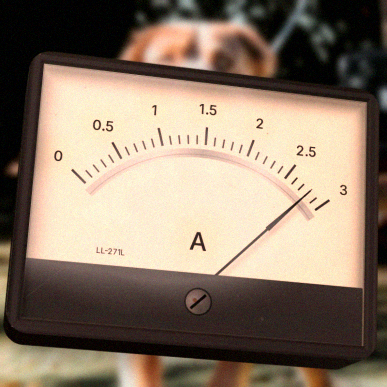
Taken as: 2.8 A
